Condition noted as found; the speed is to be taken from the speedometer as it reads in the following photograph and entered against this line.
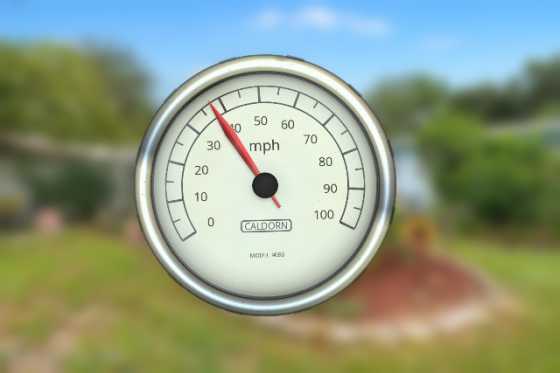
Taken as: 37.5 mph
